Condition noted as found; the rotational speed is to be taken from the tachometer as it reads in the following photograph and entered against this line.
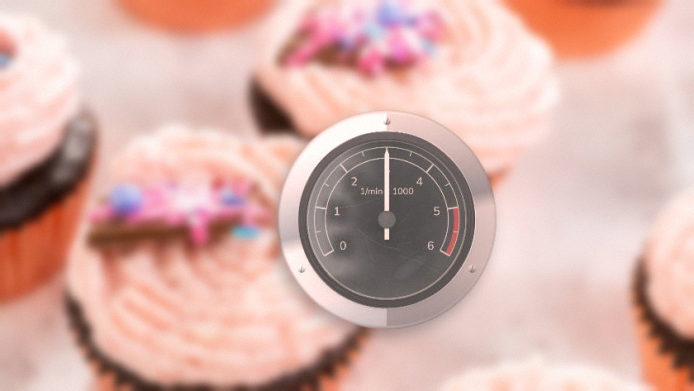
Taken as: 3000 rpm
